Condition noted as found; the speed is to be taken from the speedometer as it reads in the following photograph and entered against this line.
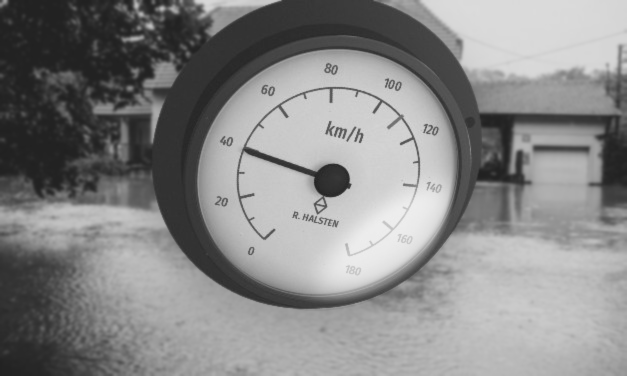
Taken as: 40 km/h
